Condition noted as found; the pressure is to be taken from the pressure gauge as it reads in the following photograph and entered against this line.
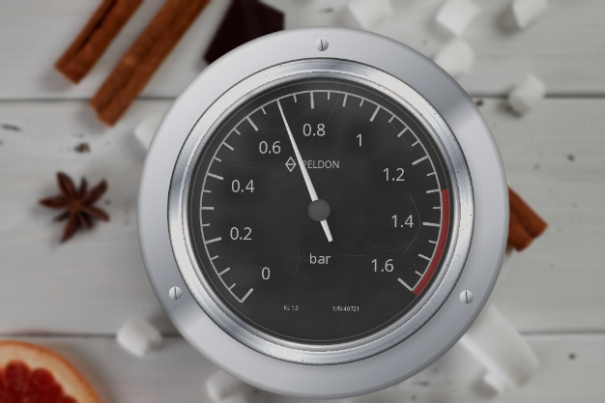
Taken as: 0.7 bar
